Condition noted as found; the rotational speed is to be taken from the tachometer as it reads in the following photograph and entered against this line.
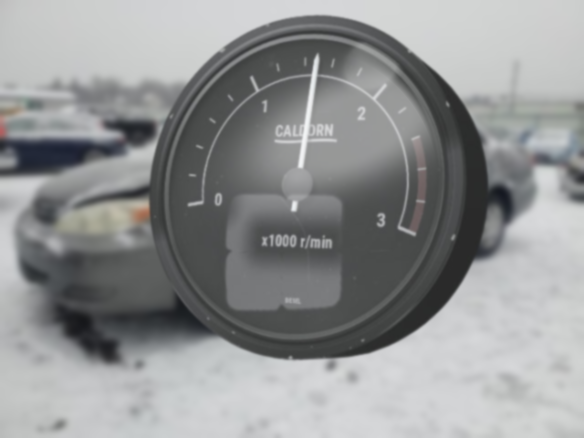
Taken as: 1500 rpm
